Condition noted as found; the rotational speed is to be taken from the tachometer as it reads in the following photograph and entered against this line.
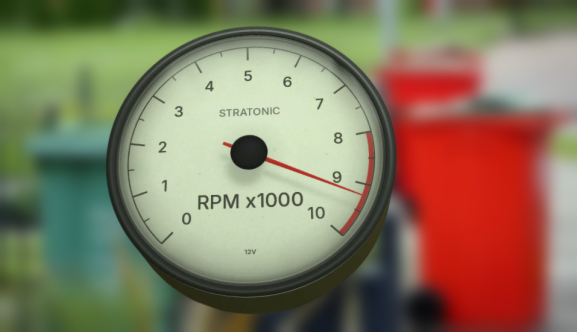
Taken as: 9250 rpm
